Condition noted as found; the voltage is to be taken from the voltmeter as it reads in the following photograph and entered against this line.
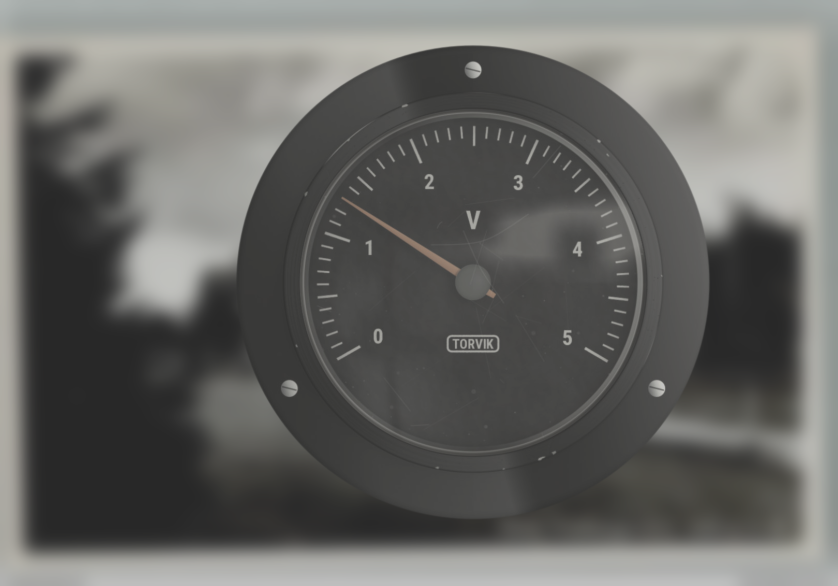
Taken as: 1.3 V
